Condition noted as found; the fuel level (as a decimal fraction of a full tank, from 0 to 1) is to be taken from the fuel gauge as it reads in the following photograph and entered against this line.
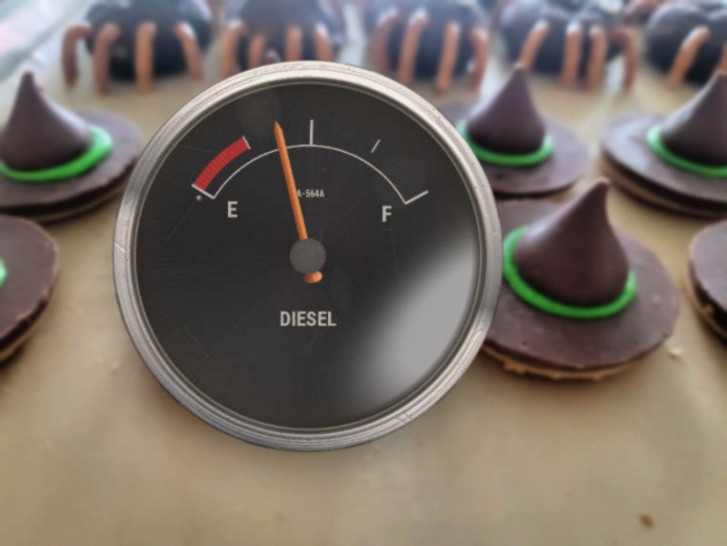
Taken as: 0.375
